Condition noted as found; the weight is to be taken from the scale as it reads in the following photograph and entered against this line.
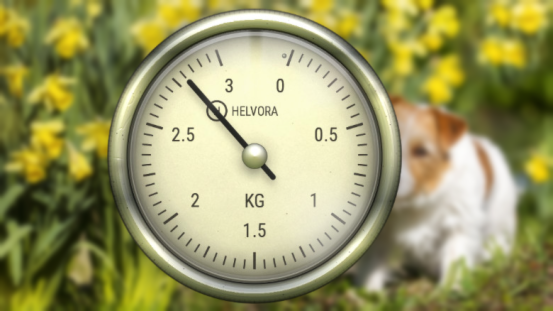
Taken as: 2.8 kg
